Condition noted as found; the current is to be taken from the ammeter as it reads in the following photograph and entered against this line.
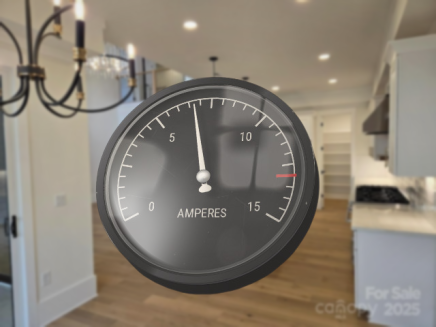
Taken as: 6.75 A
